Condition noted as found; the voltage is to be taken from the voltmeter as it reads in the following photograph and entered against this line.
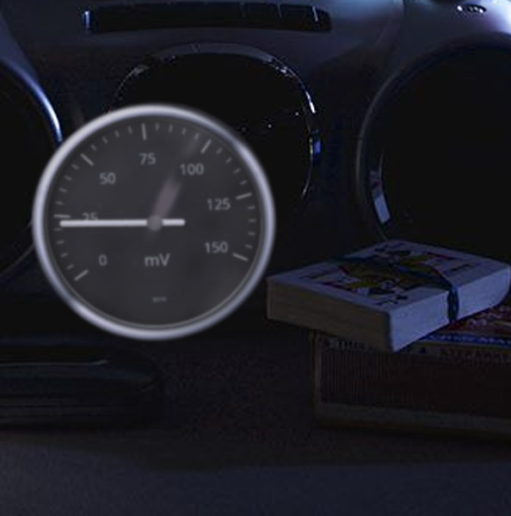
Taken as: 22.5 mV
